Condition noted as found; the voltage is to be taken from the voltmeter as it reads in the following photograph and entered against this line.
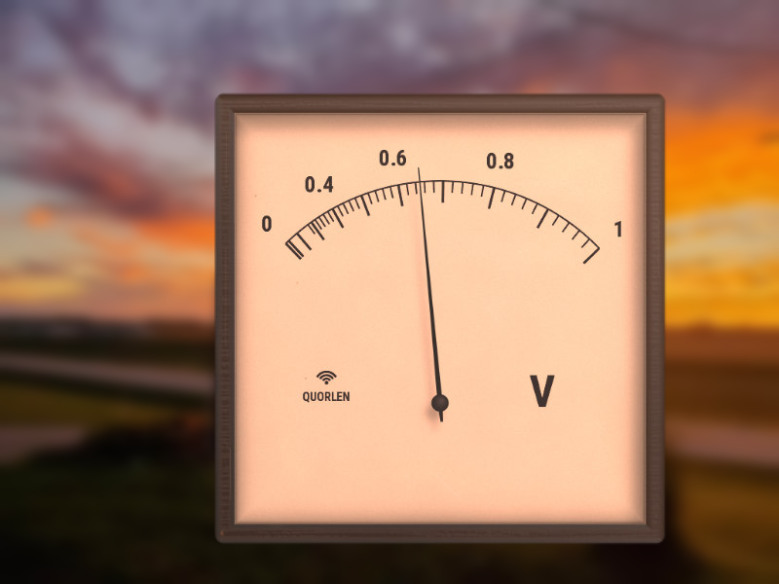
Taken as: 0.65 V
